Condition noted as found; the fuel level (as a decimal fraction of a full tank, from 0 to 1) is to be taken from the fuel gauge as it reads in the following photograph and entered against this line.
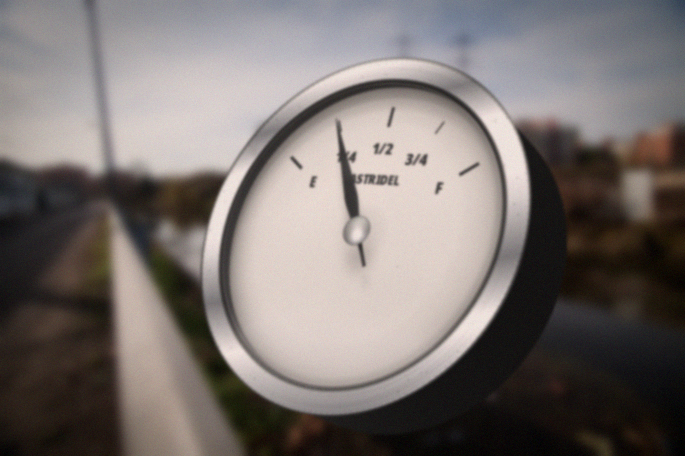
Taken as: 0.25
